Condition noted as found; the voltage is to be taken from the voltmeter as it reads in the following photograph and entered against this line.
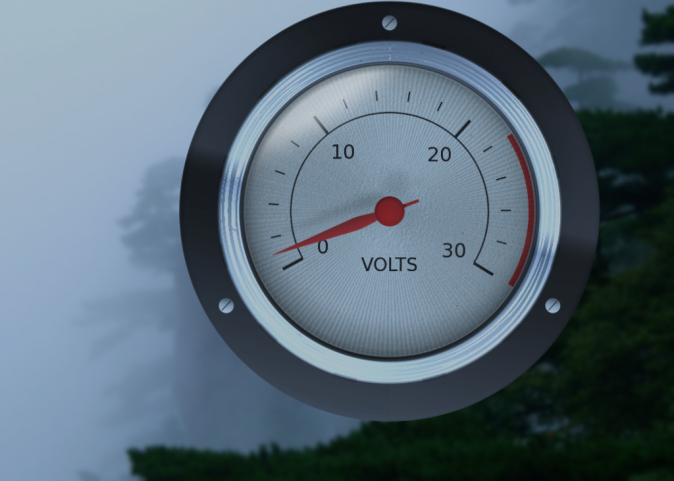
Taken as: 1 V
